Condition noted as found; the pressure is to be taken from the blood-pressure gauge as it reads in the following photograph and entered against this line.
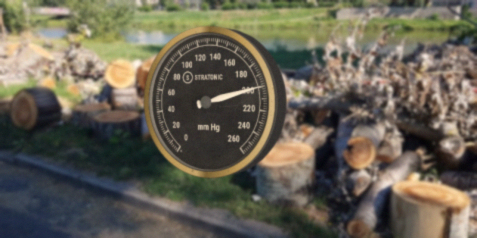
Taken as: 200 mmHg
